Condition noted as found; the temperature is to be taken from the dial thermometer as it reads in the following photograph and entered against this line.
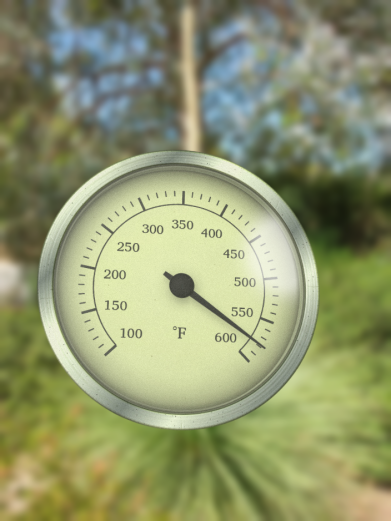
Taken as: 580 °F
